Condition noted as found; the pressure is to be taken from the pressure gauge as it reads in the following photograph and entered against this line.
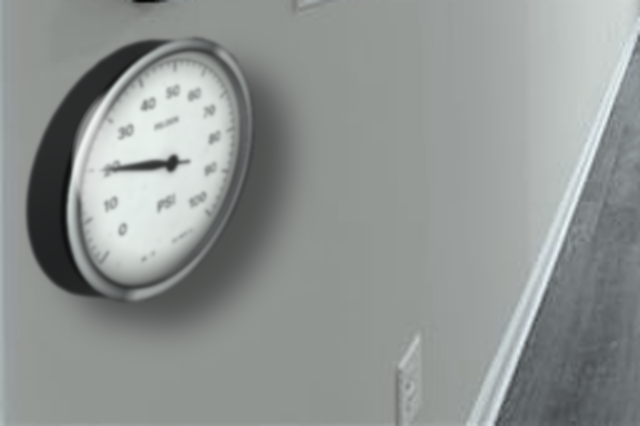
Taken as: 20 psi
